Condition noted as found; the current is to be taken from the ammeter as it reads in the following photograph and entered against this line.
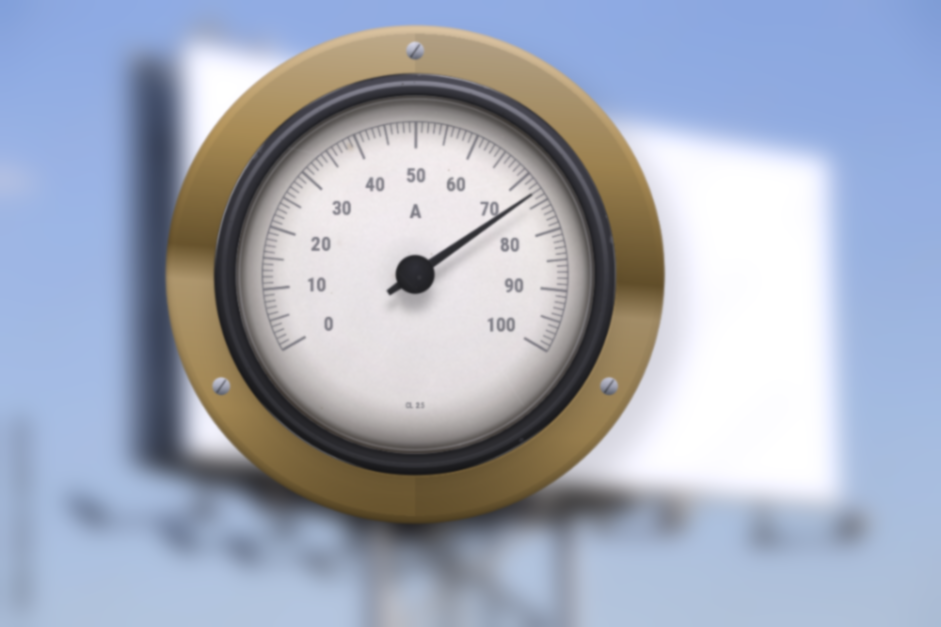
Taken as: 73 A
